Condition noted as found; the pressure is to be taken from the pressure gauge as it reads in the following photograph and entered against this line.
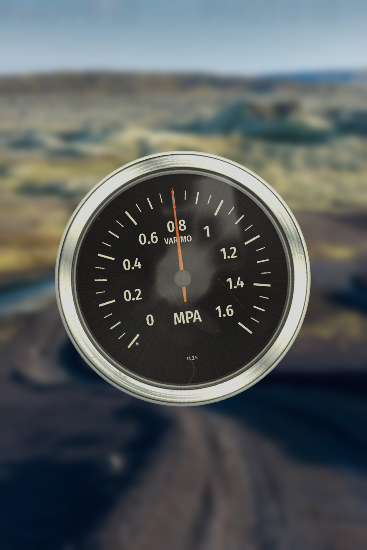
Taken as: 0.8 MPa
